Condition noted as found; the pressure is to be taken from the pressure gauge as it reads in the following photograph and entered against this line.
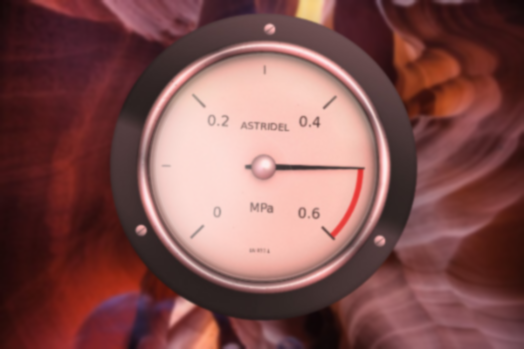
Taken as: 0.5 MPa
